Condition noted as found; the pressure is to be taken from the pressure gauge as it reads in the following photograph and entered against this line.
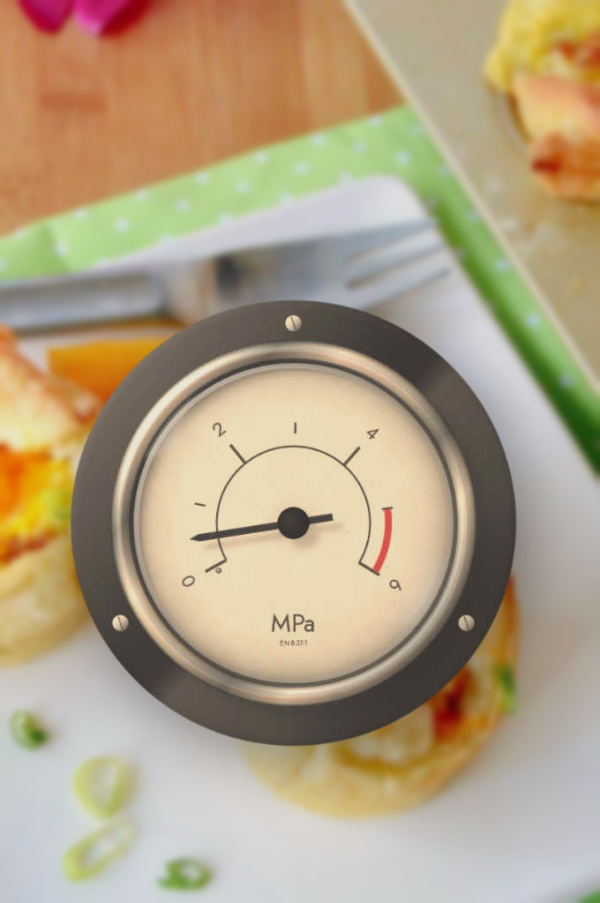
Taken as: 0.5 MPa
